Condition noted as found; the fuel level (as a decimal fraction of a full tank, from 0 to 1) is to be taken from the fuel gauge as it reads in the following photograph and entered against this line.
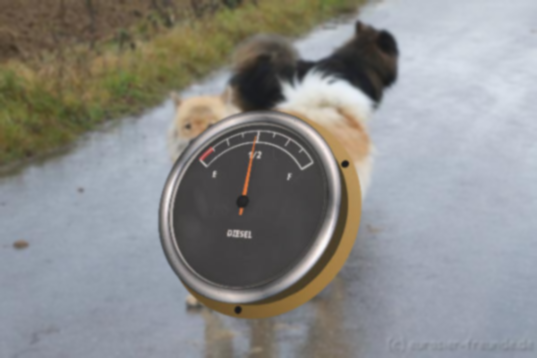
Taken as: 0.5
